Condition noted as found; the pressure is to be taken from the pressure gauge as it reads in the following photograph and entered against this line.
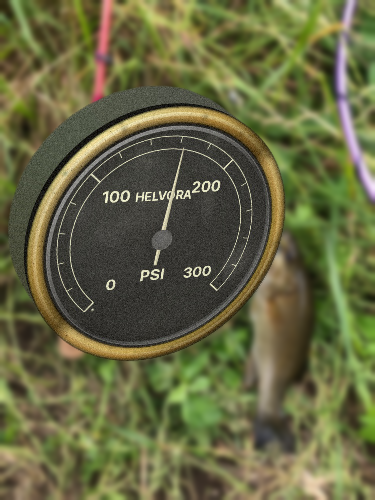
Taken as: 160 psi
